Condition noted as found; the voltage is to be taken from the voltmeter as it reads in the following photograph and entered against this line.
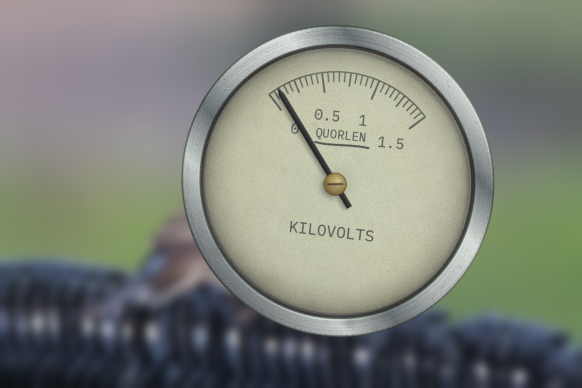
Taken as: 0.1 kV
